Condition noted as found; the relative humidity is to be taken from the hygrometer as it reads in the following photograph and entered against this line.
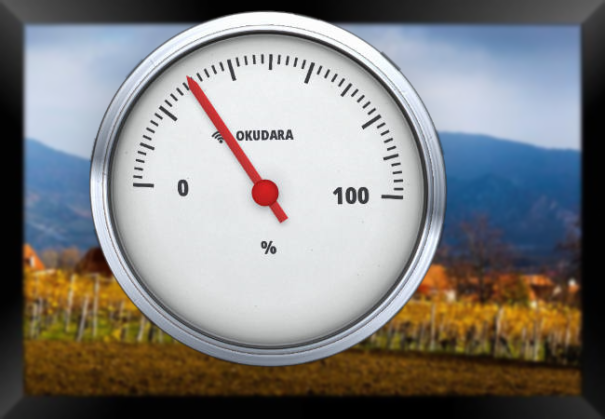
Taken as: 30 %
